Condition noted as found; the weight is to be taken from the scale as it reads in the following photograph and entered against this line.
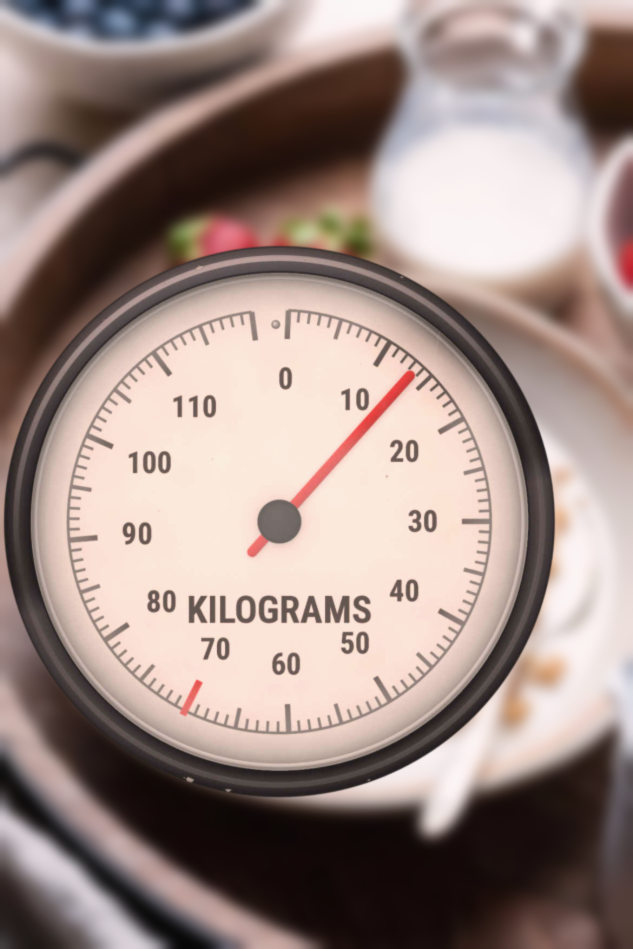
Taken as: 13.5 kg
